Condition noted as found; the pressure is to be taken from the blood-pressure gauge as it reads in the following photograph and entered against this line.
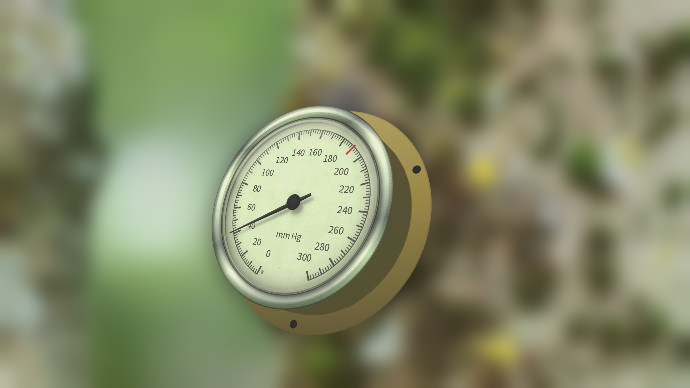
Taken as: 40 mmHg
